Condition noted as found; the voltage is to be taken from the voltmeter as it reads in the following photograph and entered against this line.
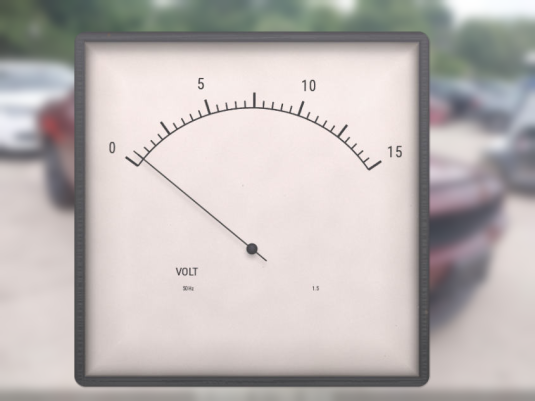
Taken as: 0.5 V
